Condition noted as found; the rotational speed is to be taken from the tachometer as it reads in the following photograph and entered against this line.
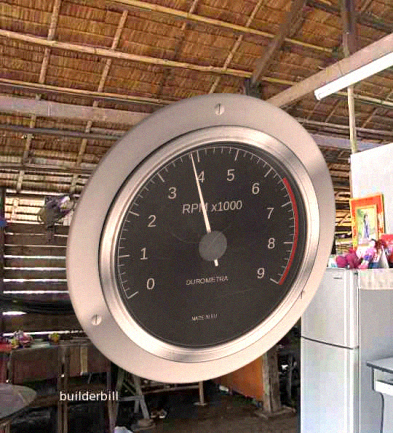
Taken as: 3800 rpm
